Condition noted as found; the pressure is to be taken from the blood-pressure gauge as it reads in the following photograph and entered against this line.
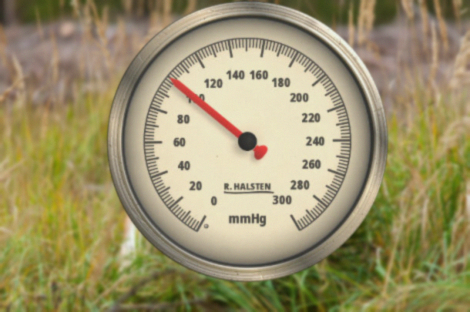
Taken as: 100 mmHg
